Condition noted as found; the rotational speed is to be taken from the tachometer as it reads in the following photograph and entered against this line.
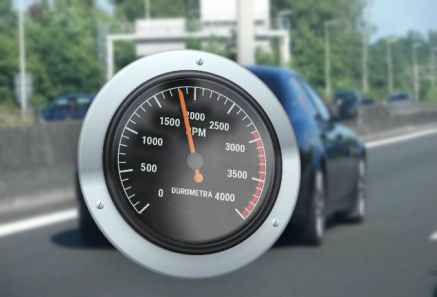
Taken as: 1800 rpm
